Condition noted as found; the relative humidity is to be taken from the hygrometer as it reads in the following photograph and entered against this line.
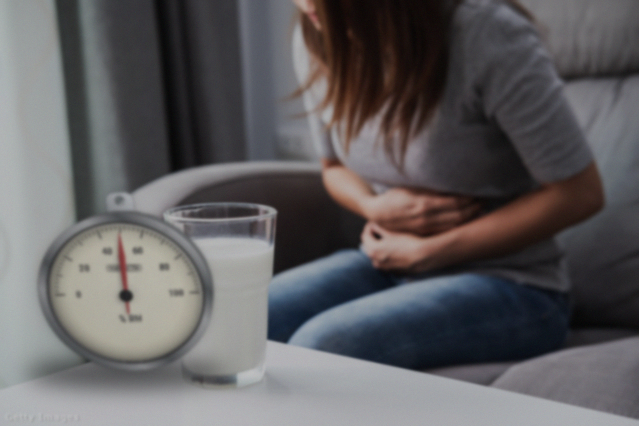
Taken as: 50 %
